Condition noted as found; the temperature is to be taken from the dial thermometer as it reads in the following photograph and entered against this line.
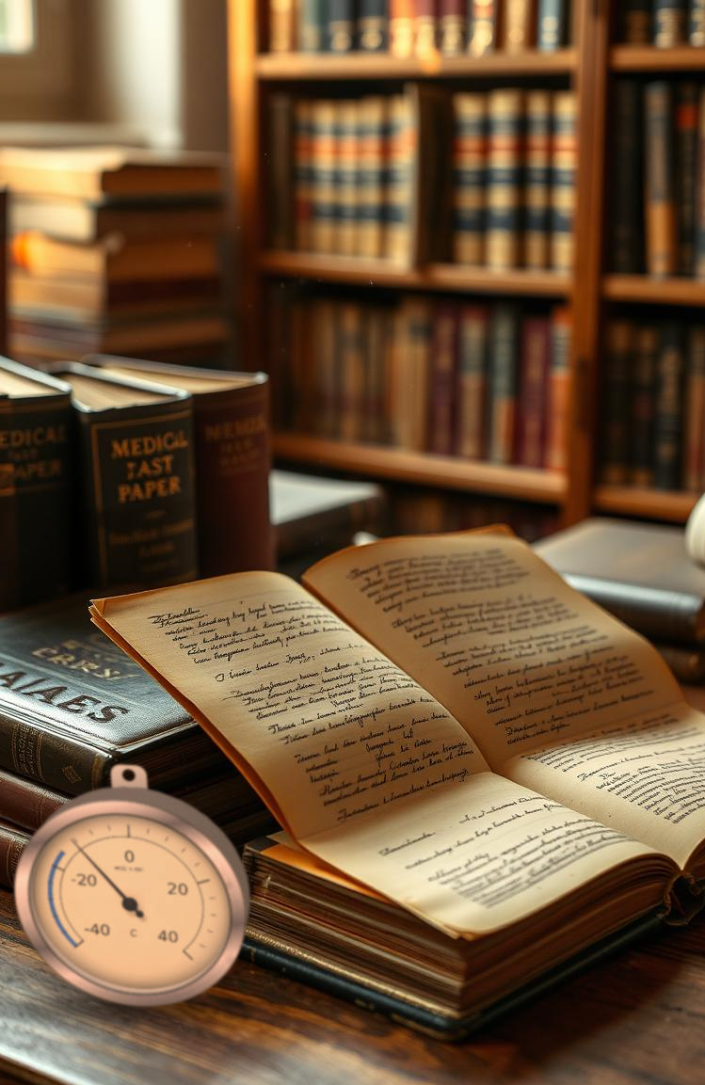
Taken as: -12 °C
